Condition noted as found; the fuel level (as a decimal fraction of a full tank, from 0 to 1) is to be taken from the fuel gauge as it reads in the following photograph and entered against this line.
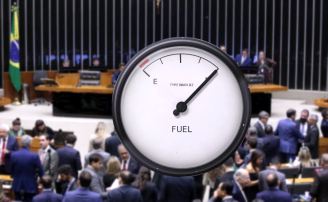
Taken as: 1
